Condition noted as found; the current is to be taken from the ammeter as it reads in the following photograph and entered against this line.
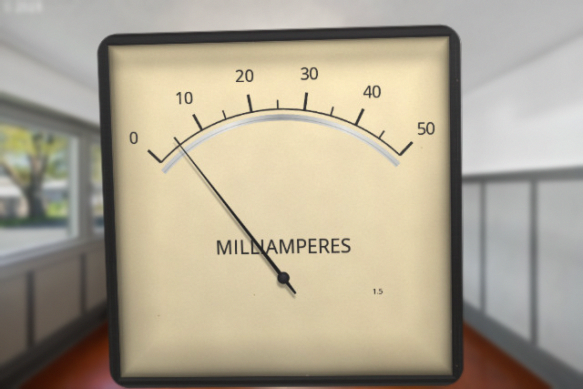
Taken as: 5 mA
